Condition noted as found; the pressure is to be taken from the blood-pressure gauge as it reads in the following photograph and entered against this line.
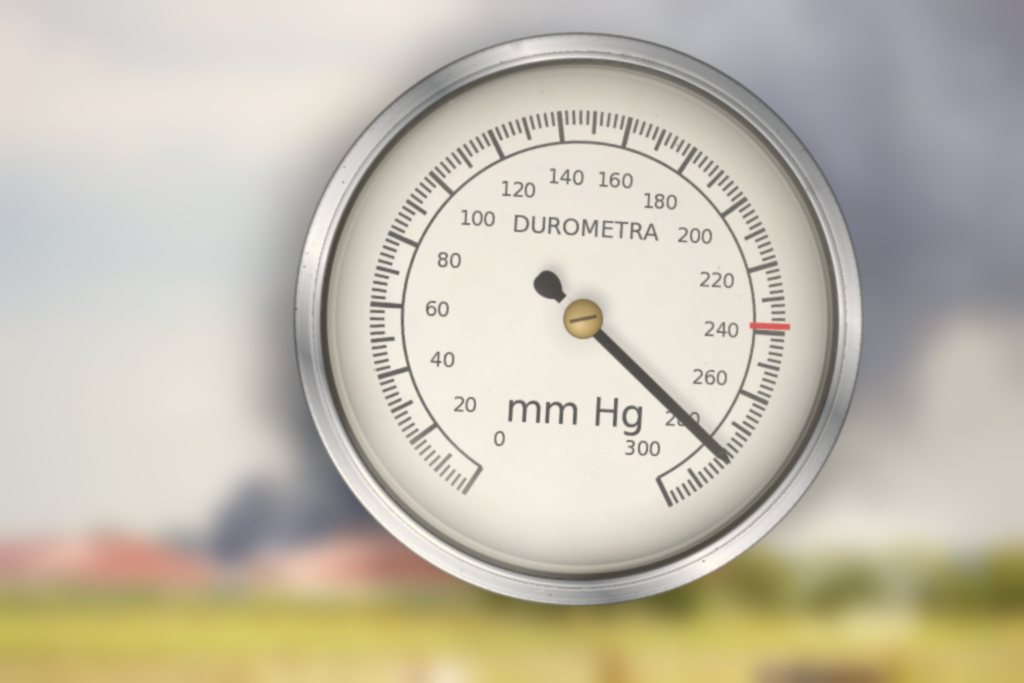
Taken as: 280 mmHg
